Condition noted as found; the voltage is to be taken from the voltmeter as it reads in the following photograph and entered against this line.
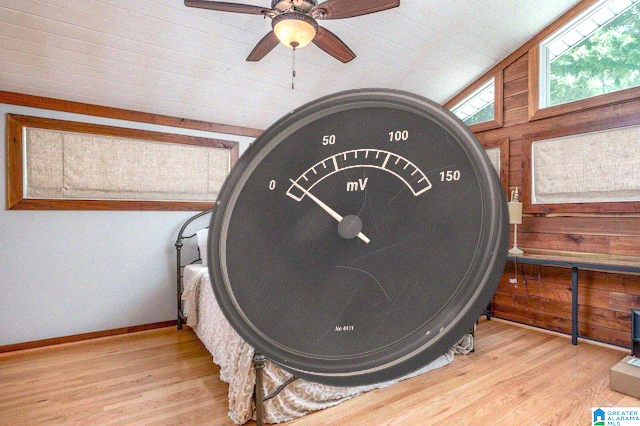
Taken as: 10 mV
